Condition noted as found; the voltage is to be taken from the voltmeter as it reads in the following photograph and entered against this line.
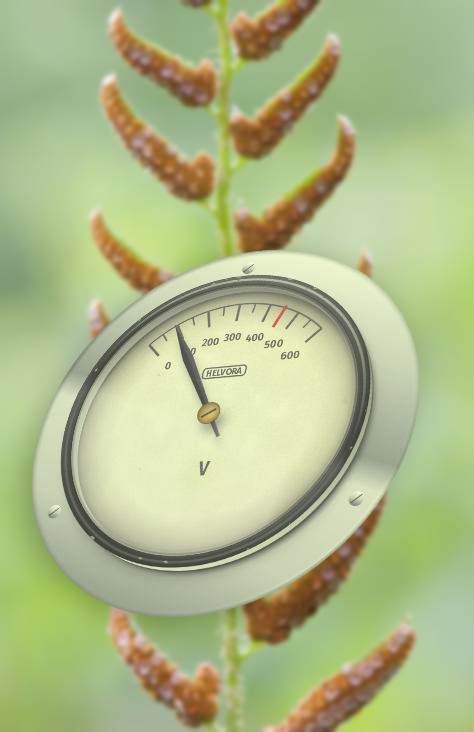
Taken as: 100 V
